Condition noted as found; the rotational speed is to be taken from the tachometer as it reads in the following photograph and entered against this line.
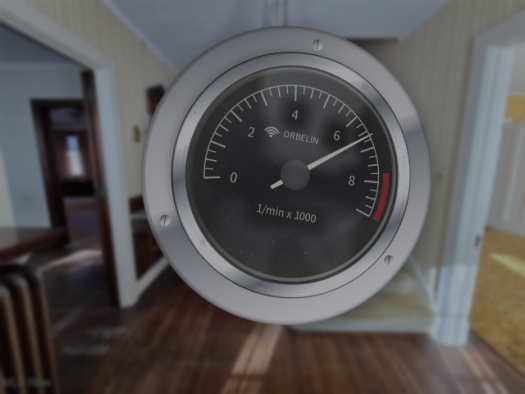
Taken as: 6625 rpm
